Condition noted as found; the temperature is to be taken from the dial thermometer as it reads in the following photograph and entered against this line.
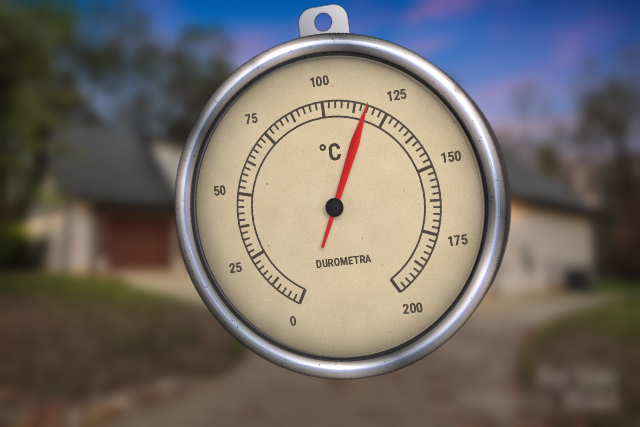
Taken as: 117.5 °C
